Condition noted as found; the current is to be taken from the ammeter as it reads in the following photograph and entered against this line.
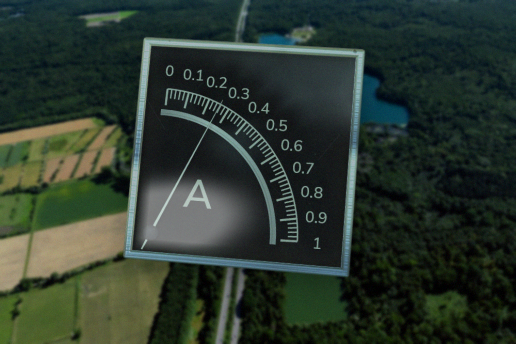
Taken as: 0.26 A
